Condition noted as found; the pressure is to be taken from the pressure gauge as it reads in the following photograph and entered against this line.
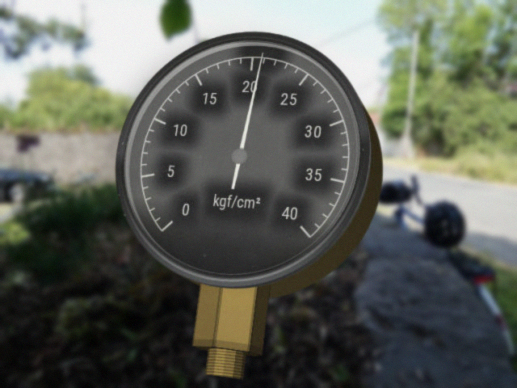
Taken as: 21 kg/cm²
